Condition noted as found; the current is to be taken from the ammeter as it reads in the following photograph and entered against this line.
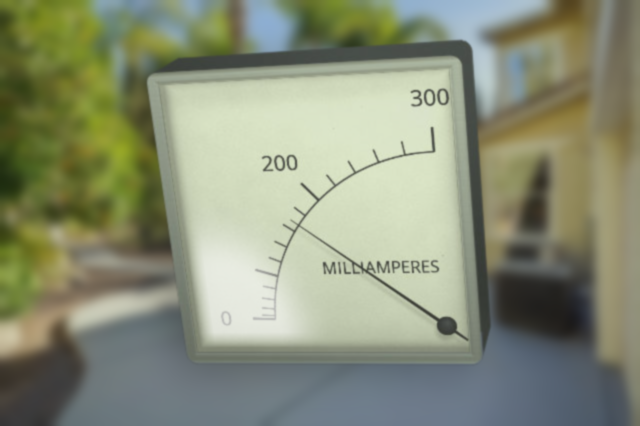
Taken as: 170 mA
